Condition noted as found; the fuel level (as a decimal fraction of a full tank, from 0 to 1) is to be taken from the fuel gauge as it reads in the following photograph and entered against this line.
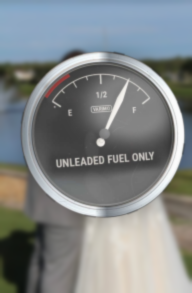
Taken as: 0.75
